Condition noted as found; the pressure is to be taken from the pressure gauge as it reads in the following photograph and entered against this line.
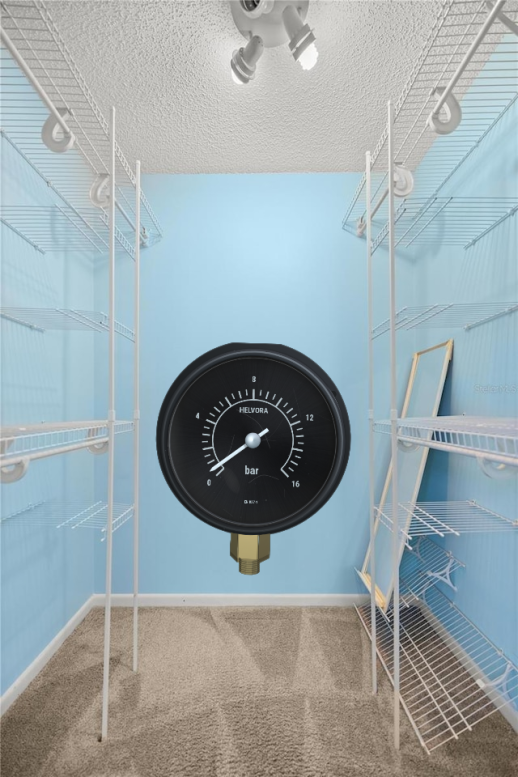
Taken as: 0.5 bar
